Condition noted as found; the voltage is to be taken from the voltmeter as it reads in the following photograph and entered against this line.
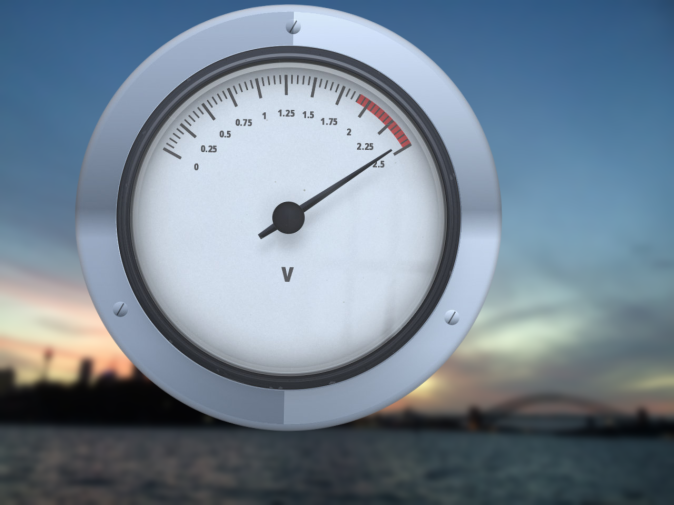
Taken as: 2.45 V
